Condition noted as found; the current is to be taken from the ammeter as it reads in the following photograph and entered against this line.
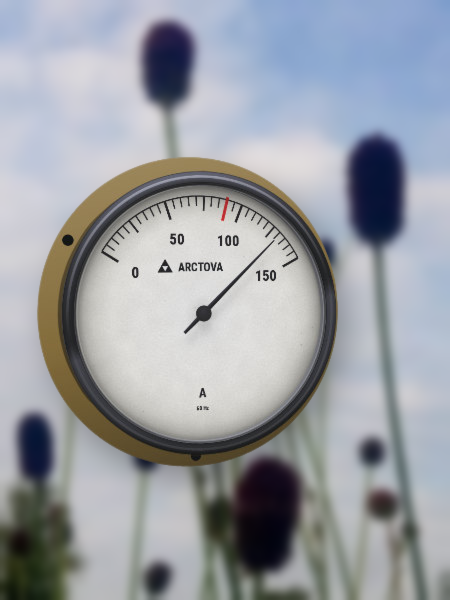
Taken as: 130 A
